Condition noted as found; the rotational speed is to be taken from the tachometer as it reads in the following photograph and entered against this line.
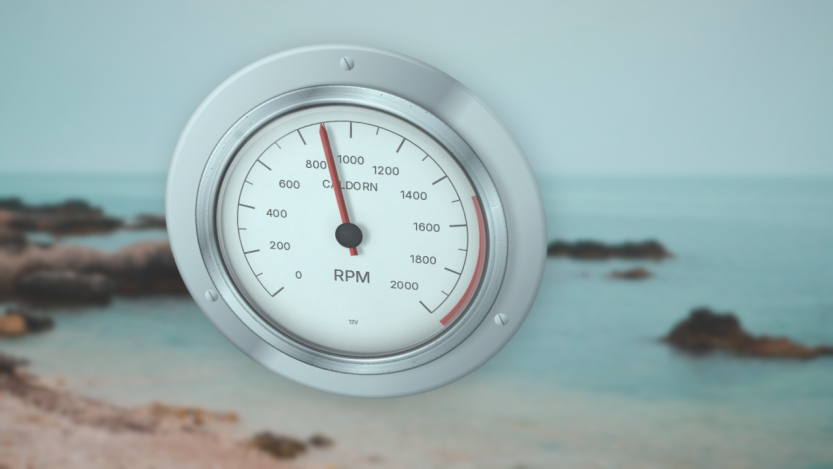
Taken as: 900 rpm
